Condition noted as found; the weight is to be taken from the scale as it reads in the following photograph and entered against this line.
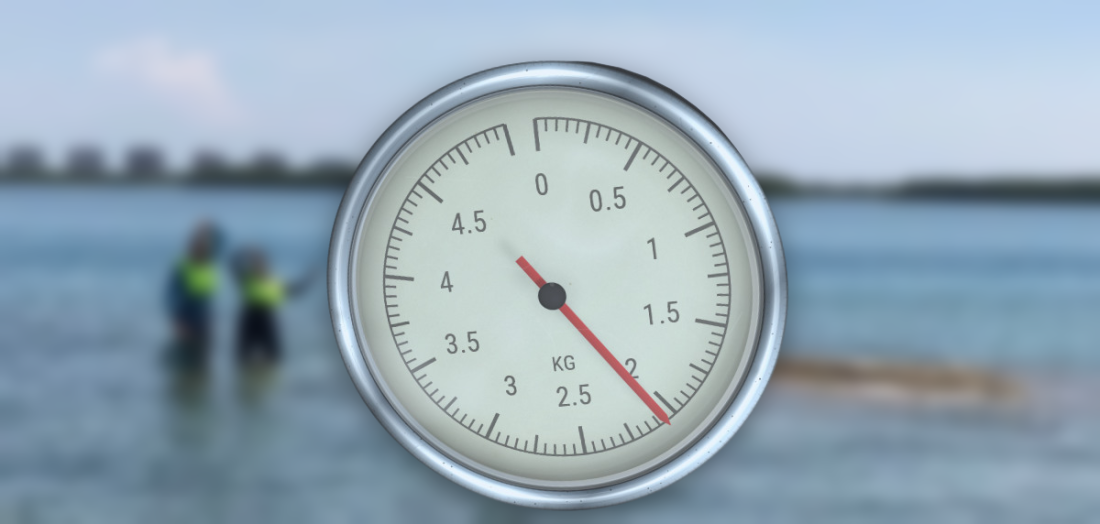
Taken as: 2.05 kg
